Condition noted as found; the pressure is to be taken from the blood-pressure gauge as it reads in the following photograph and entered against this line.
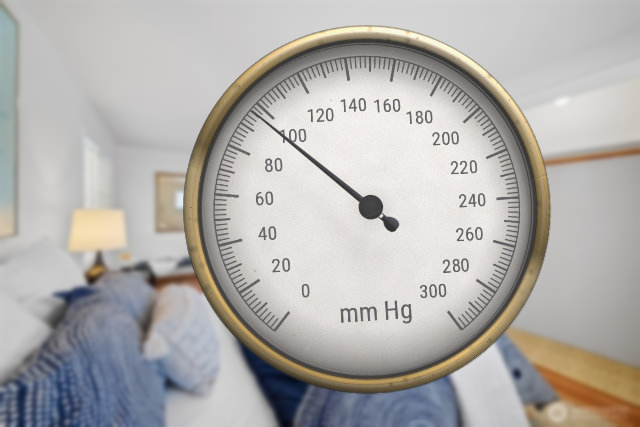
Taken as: 96 mmHg
